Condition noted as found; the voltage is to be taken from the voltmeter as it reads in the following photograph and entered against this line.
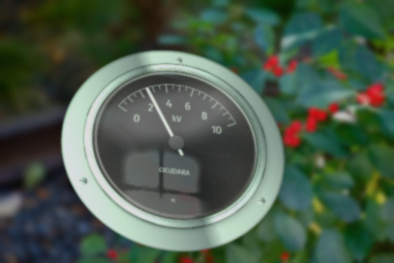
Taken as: 2.5 kV
